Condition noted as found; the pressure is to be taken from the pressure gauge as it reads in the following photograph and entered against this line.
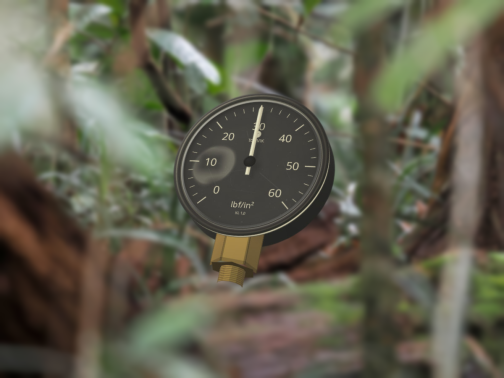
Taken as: 30 psi
